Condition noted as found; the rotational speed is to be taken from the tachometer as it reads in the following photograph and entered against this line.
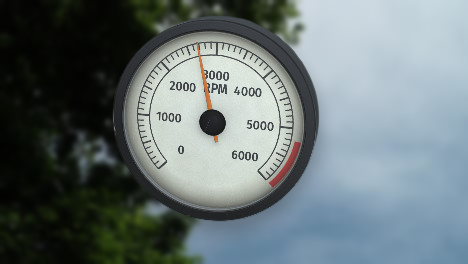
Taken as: 2700 rpm
